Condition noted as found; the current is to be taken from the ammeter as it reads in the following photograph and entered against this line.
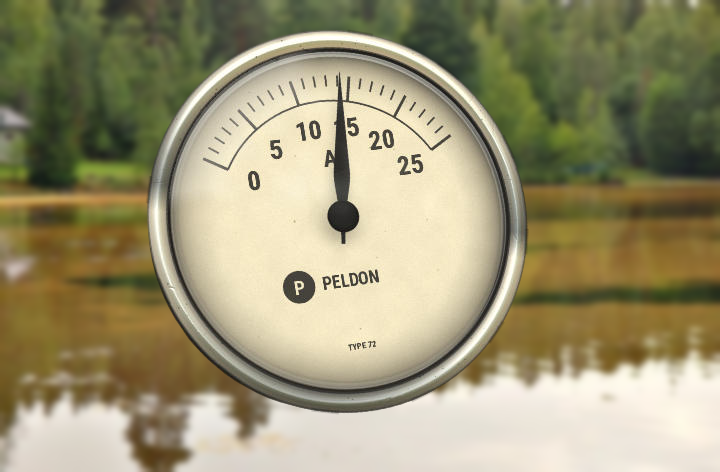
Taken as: 14 A
